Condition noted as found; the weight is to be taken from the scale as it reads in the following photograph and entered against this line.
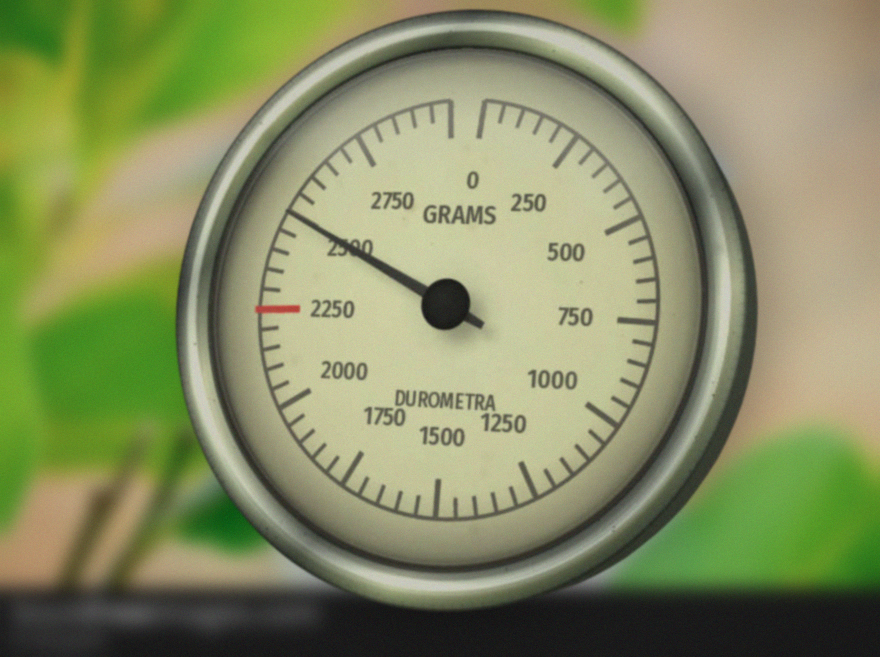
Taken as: 2500 g
